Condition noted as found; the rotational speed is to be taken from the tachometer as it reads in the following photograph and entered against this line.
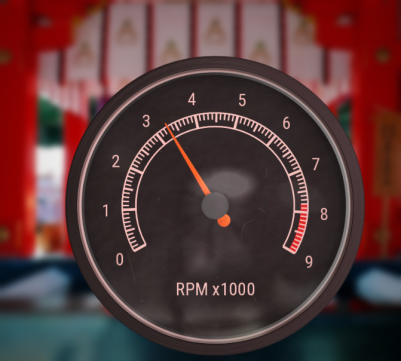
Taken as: 3300 rpm
